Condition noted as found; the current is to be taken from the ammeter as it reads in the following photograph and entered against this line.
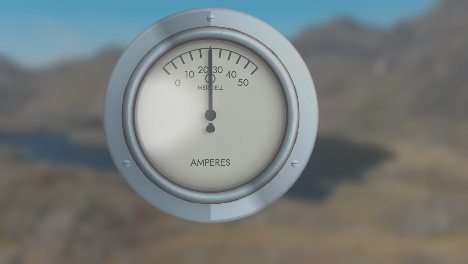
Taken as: 25 A
